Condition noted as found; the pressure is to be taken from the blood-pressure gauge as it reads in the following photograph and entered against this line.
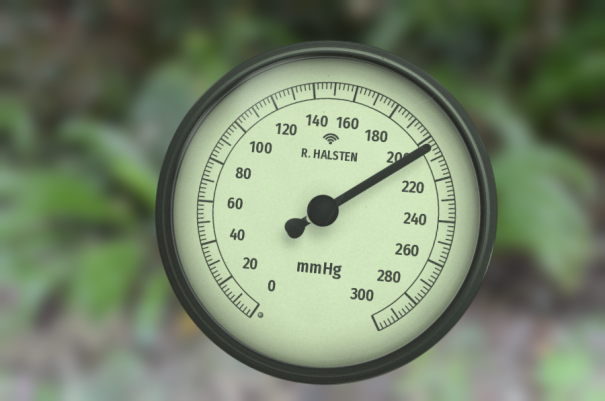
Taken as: 204 mmHg
